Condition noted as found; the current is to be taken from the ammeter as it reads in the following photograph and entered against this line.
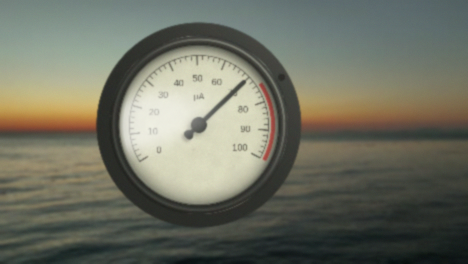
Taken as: 70 µA
